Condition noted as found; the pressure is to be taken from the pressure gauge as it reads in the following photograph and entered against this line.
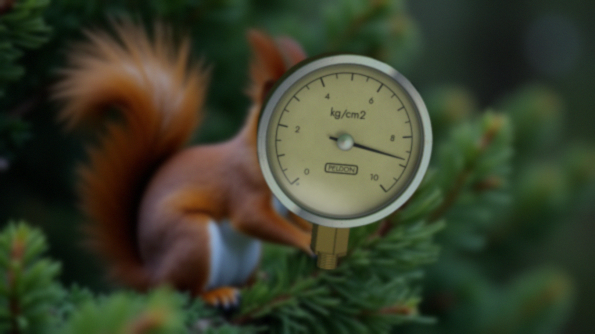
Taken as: 8.75 kg/cm²
